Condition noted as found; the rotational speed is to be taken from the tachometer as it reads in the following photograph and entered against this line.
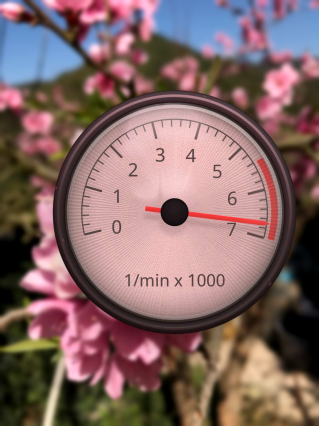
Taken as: 6700 rpm
